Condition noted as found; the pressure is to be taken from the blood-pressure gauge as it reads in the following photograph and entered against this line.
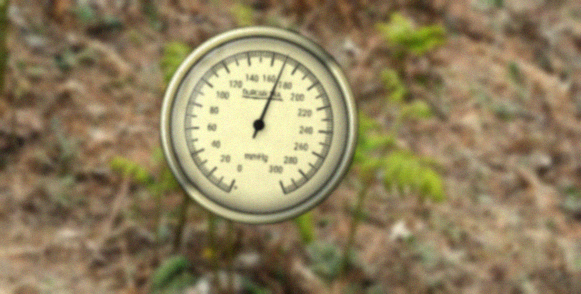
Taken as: 170 mmHg
